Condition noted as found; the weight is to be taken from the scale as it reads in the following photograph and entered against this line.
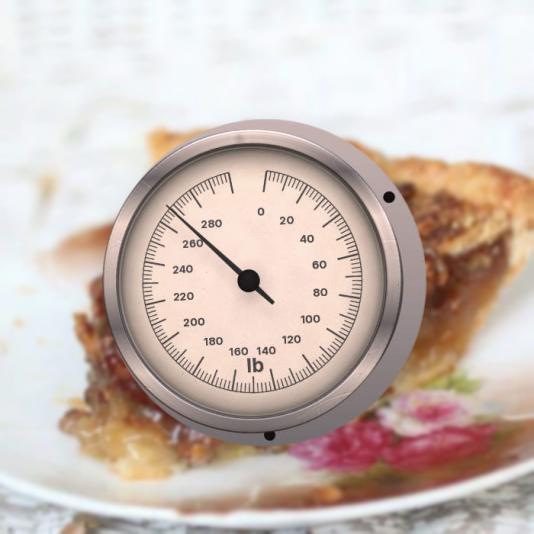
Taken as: 268 lb
